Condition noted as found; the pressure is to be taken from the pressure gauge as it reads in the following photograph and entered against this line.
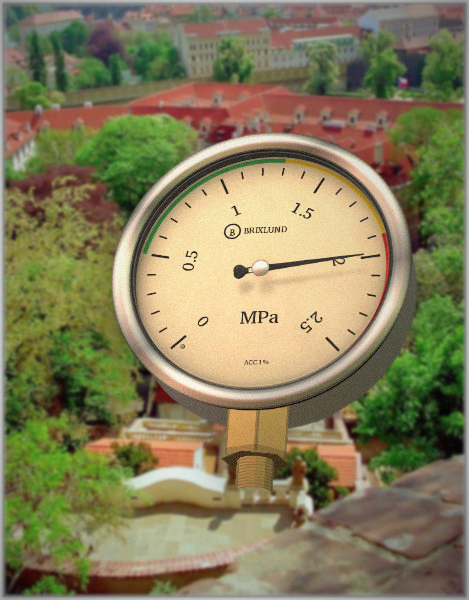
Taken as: 2 MPa
